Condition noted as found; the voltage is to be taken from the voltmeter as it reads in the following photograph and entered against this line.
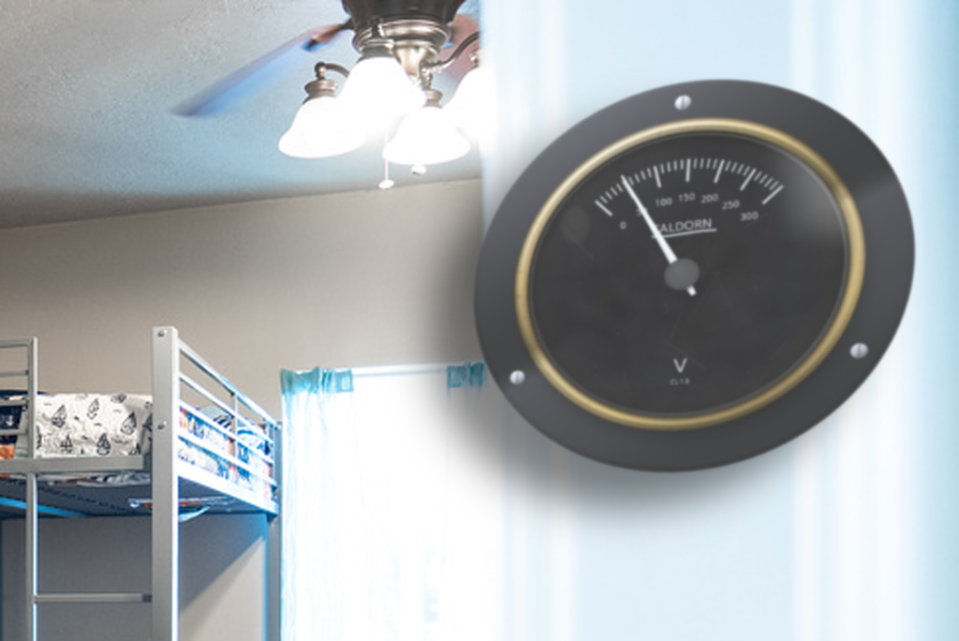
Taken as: 50 V
